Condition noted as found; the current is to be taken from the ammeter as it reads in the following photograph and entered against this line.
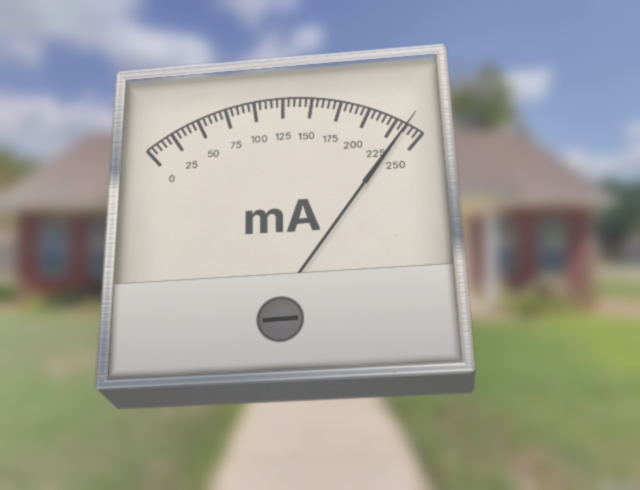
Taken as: 235 mA
